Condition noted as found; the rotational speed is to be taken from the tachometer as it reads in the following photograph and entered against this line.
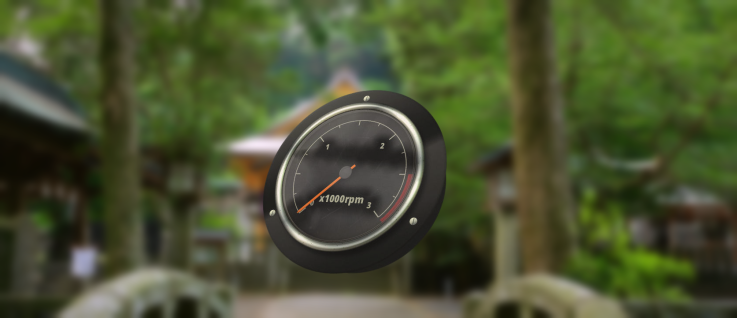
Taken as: 0 rpm
